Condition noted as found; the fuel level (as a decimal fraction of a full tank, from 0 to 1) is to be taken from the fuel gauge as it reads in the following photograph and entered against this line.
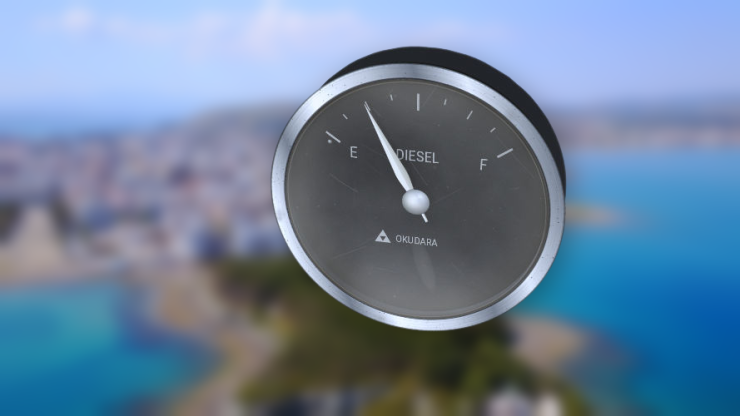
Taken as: 0.25
